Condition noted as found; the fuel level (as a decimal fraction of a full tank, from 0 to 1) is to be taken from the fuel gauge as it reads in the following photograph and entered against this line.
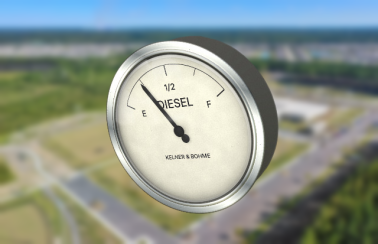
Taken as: 0.25
